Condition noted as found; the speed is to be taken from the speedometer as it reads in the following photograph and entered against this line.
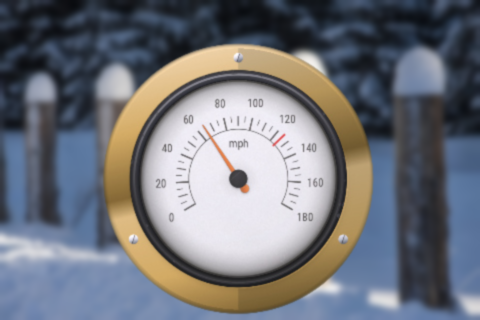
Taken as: 65 mph
